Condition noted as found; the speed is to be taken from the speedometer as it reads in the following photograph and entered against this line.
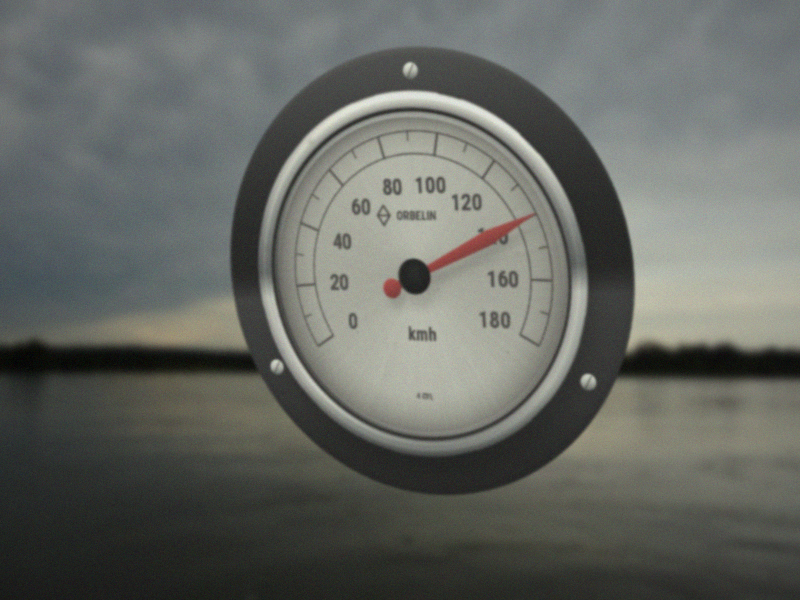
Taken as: 140 km/h
